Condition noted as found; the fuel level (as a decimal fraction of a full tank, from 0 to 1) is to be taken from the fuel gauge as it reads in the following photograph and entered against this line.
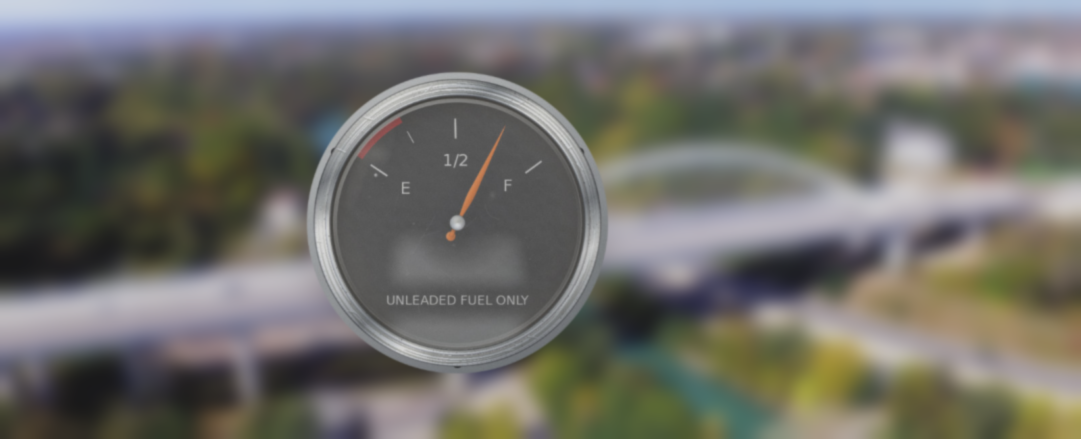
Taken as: 0.75
